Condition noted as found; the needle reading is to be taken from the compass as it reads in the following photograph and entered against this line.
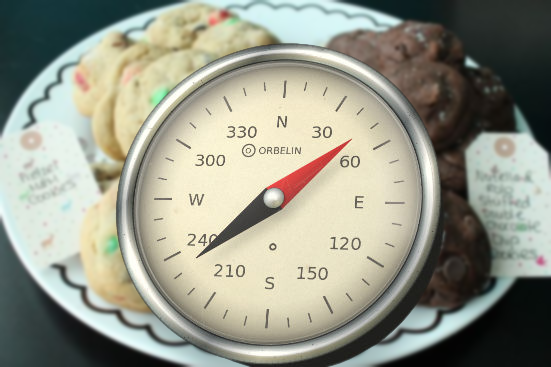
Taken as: 50 °
